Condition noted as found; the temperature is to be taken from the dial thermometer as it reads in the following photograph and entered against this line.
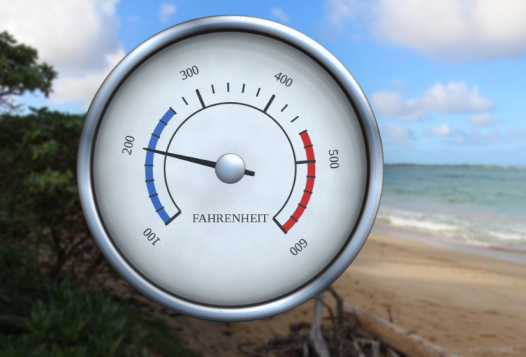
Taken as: 200 °F
